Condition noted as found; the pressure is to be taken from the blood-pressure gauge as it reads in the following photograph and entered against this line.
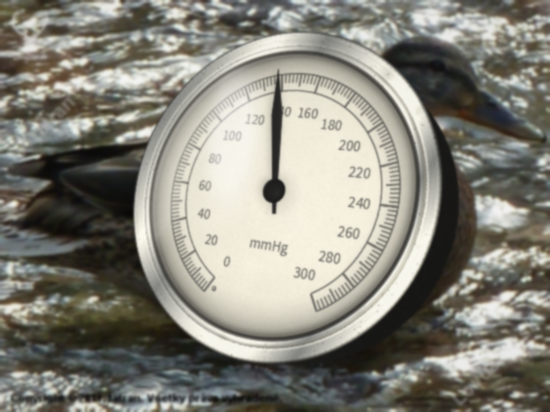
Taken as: 140 mmHg
